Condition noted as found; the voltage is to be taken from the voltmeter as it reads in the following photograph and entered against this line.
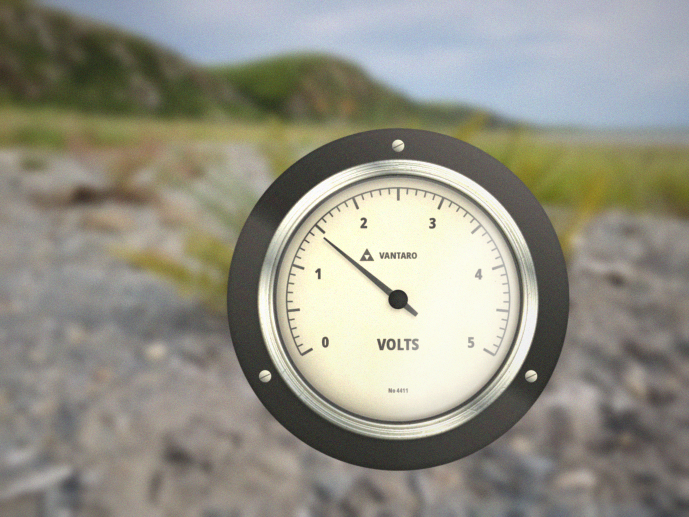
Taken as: 1.45 V
